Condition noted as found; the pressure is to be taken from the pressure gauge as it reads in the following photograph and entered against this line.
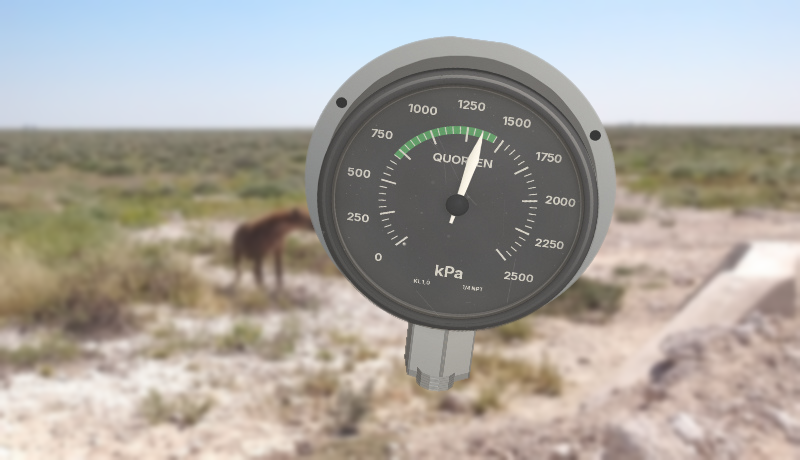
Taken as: 1350 kPa
